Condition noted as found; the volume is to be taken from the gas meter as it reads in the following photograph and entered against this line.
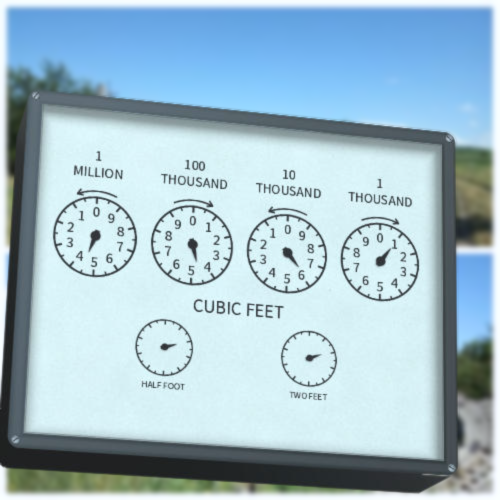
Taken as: 446100 ft³
